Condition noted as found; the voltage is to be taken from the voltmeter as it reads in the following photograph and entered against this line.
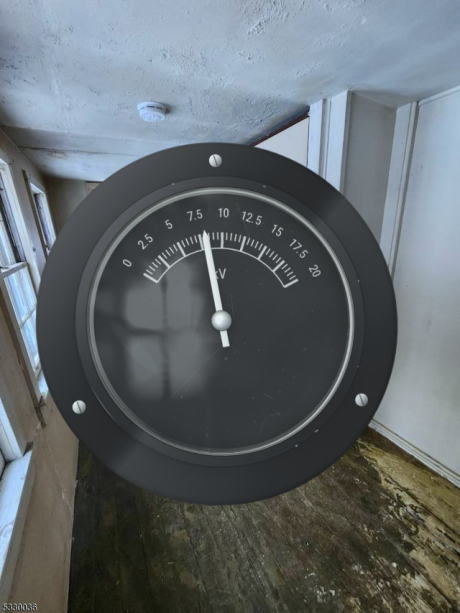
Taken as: 8 kV
